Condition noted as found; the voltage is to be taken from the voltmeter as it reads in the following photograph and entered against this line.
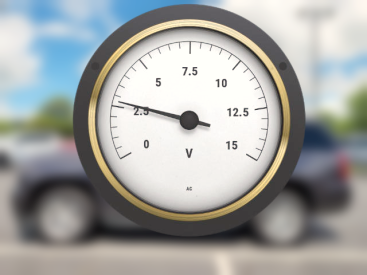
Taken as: 2.75 V
